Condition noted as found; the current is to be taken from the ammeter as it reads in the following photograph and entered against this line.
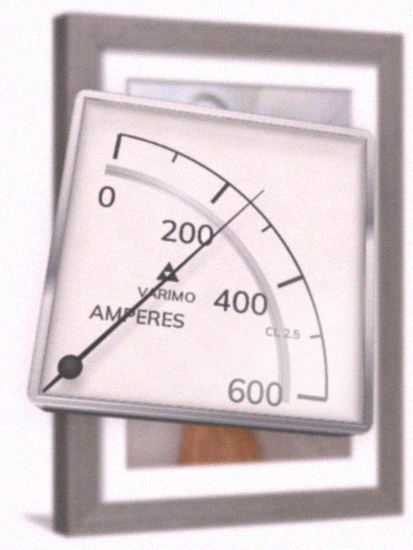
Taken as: 250 A
